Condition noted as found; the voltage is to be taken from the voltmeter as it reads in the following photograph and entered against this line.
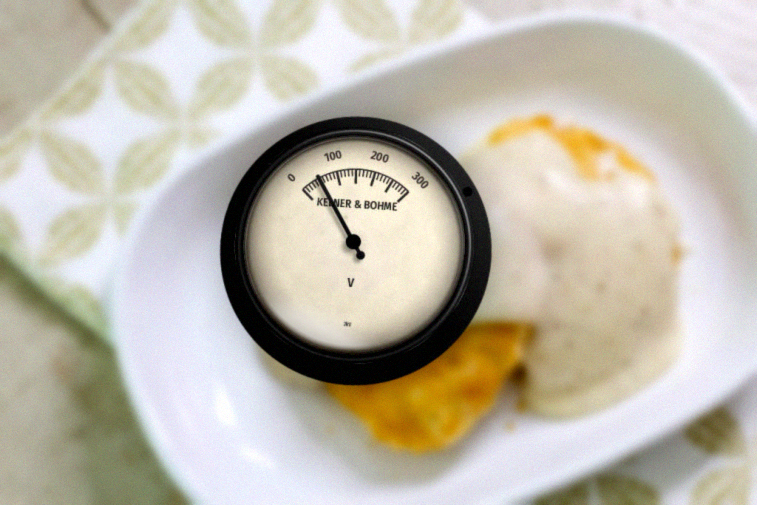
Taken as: 50 V
